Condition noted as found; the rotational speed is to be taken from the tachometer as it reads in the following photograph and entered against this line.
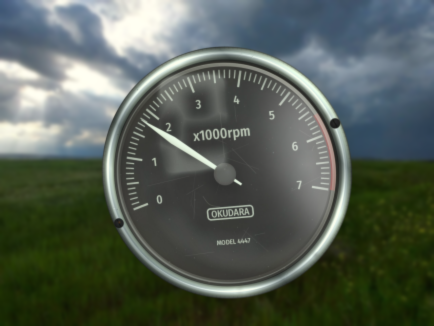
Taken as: 1800 rpm
